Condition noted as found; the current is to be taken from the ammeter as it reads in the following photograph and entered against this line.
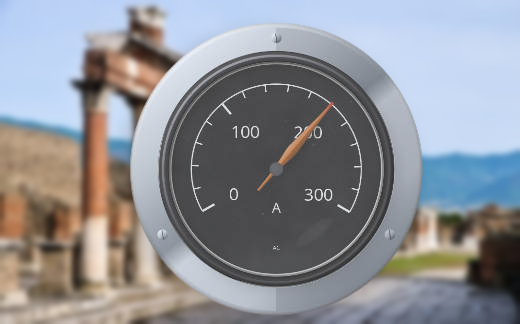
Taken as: 200 A
